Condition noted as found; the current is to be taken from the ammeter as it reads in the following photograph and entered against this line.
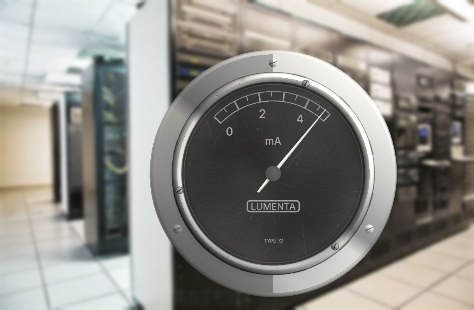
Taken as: 4.75 mA
